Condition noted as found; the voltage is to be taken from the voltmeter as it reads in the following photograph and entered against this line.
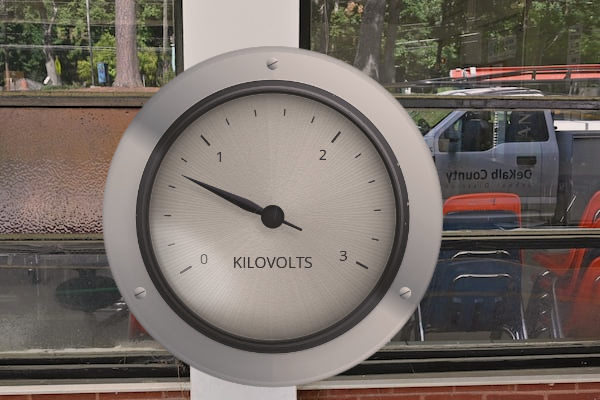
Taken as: 0.7 kV
